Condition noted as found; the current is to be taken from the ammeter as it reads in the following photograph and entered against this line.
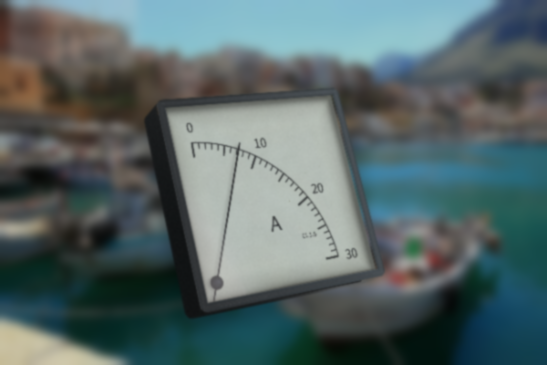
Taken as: 7 A
